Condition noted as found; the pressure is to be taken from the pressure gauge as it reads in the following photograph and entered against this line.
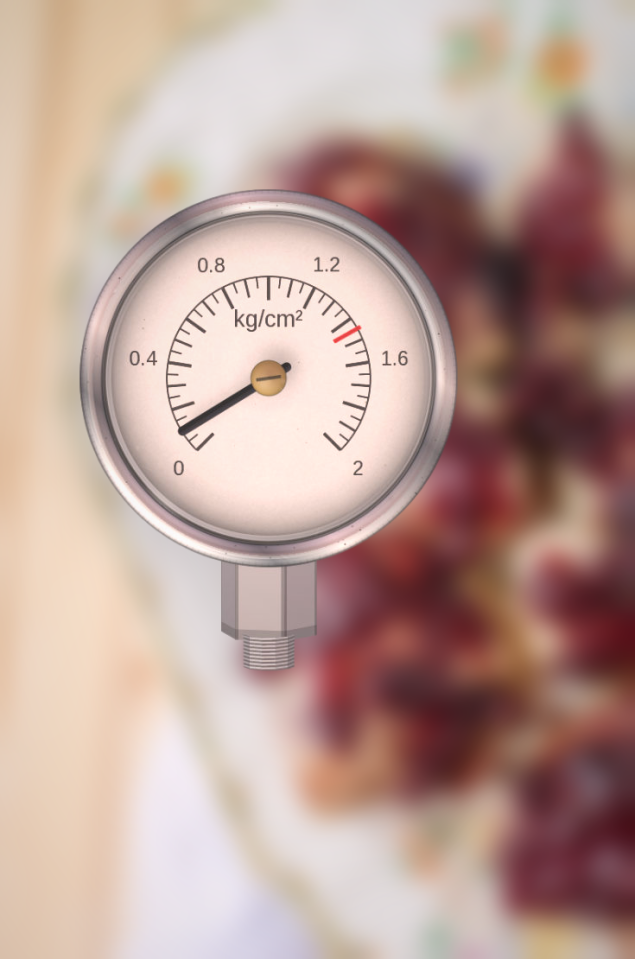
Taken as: 0.1 kg/cm²
